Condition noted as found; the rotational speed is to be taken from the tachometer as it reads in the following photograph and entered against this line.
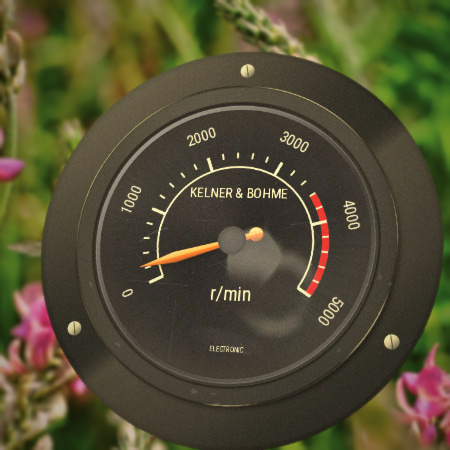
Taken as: 200 rpm
